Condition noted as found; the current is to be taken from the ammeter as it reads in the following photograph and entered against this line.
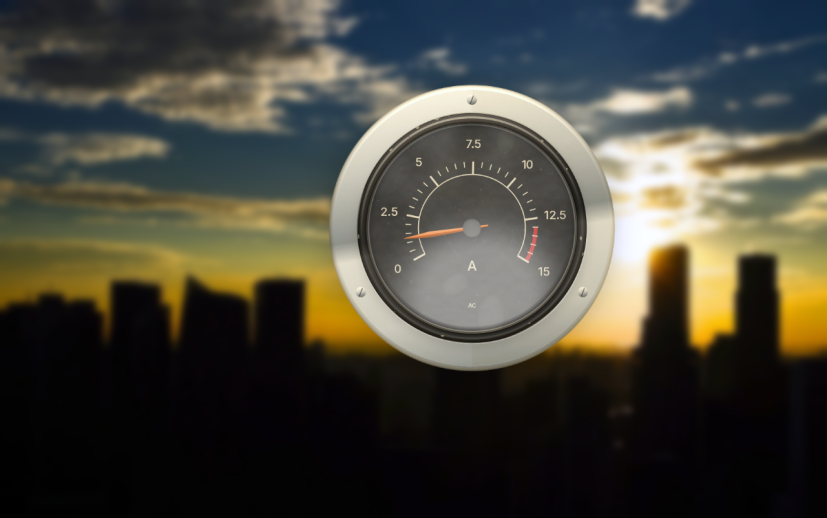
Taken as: 1.25 A
